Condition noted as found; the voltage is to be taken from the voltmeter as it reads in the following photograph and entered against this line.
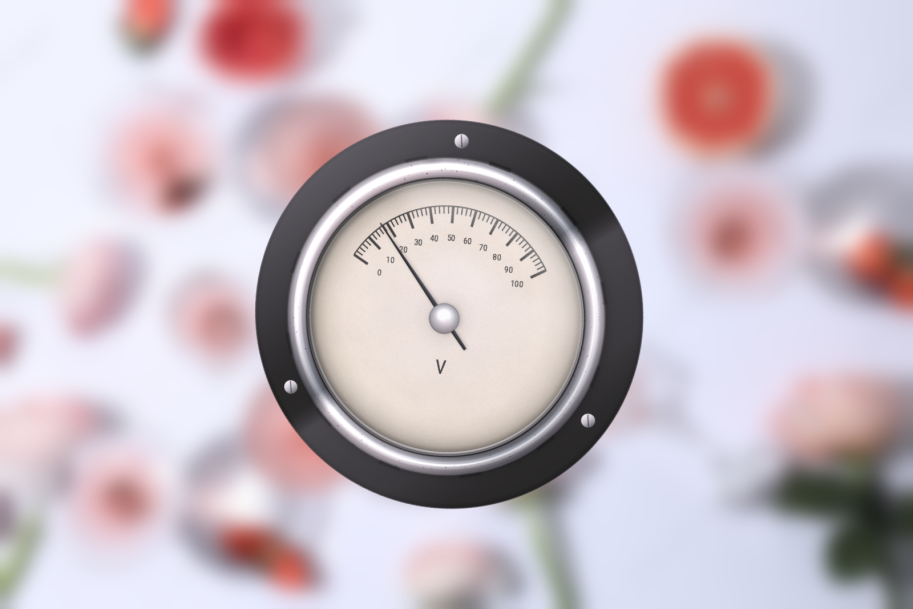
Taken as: 18 V
